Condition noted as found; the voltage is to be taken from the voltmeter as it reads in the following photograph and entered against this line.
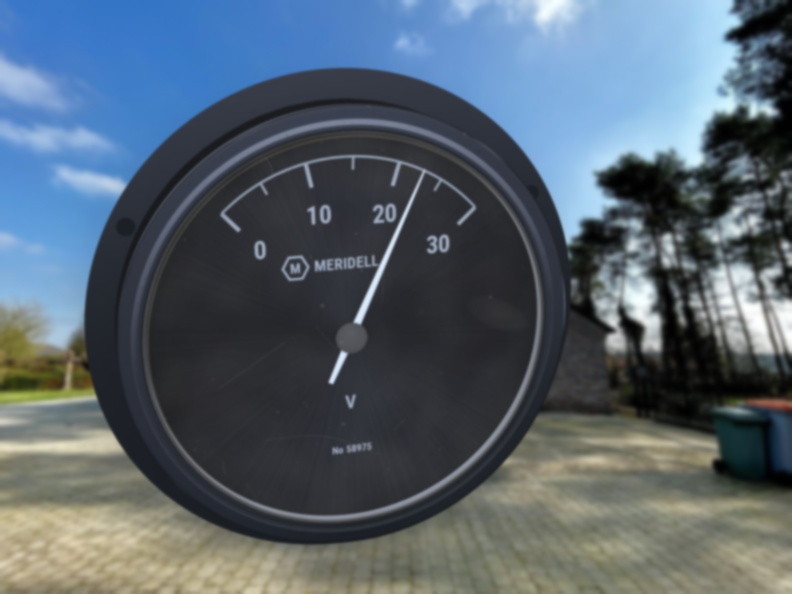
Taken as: 22.5 V
